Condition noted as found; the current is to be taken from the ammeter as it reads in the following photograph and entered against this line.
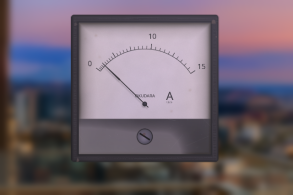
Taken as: 2.5 A
